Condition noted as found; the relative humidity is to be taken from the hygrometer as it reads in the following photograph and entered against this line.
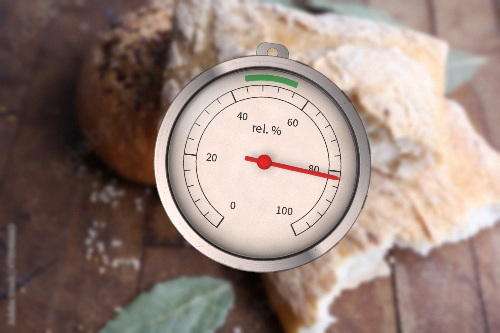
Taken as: 82 %
